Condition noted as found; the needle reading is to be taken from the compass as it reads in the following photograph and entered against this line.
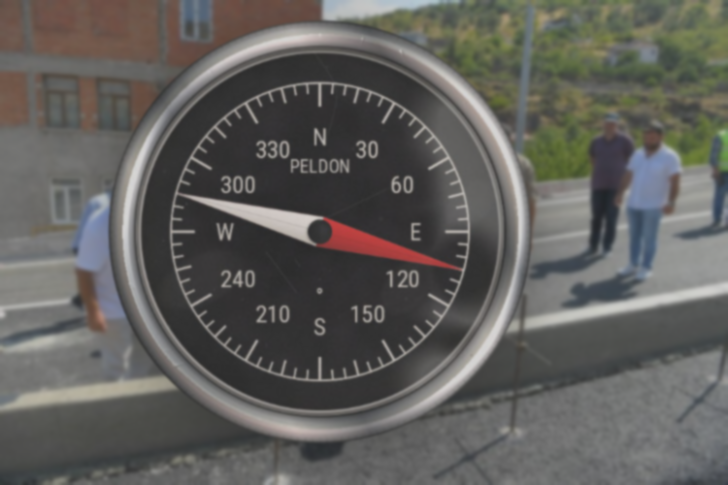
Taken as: 105 °
